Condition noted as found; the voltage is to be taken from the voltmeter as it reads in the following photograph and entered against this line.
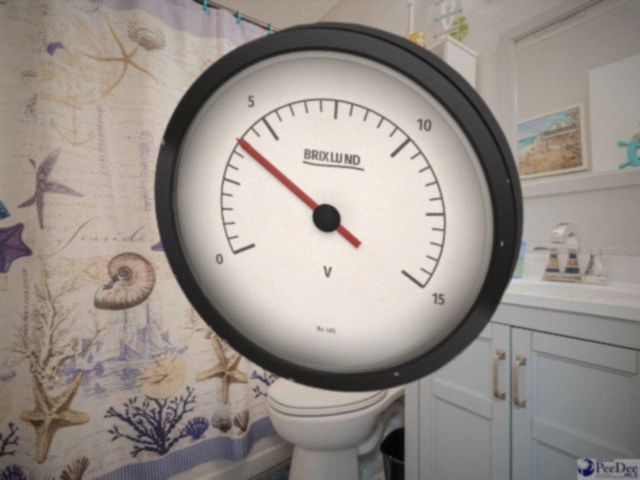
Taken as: 4 V
